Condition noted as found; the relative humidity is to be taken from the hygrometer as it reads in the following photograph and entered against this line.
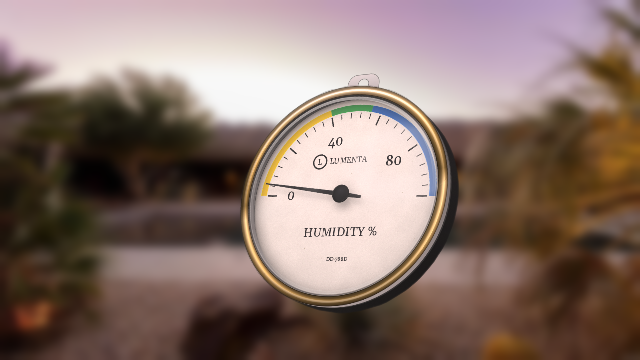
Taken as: 4 %
